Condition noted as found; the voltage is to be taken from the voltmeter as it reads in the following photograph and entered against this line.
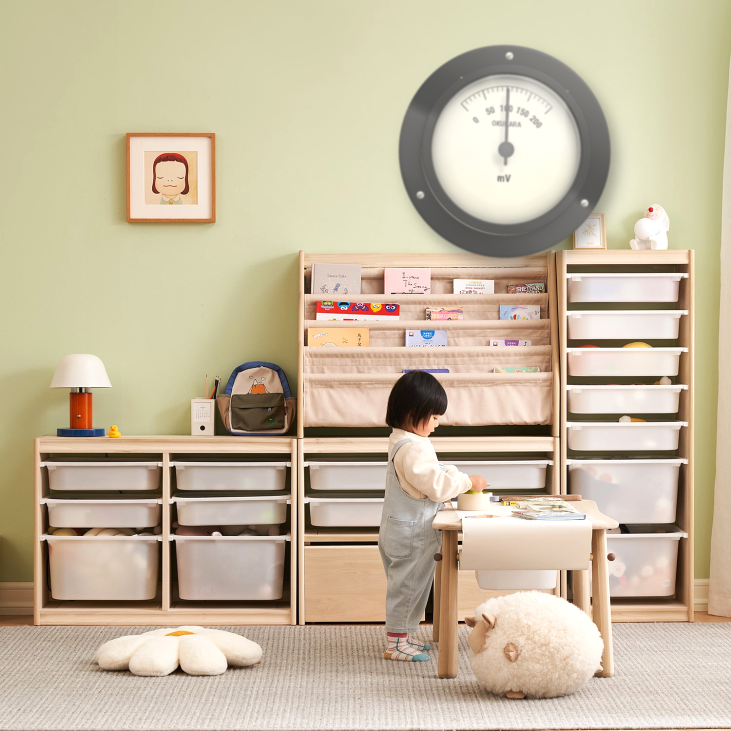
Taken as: 100 mV
